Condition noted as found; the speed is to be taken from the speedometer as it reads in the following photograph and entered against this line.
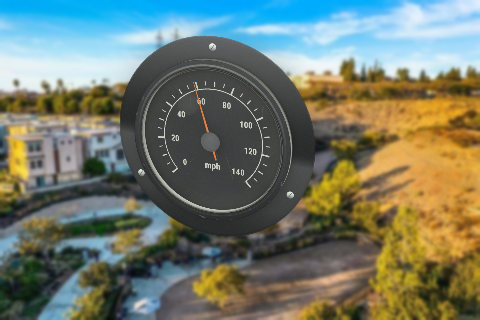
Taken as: 60 mph
